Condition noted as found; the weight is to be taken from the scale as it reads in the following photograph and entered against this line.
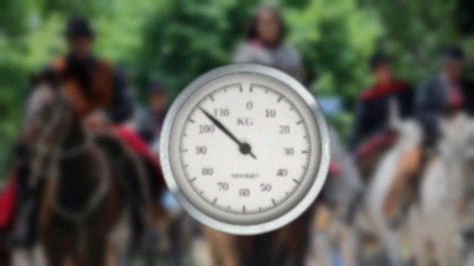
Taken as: 105 kg
